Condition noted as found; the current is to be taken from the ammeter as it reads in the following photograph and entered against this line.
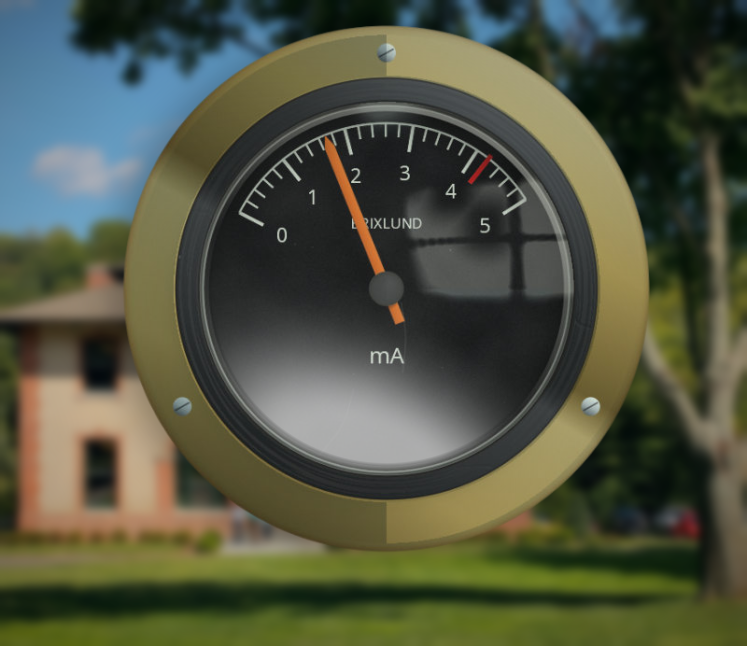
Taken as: 1.7 mA
